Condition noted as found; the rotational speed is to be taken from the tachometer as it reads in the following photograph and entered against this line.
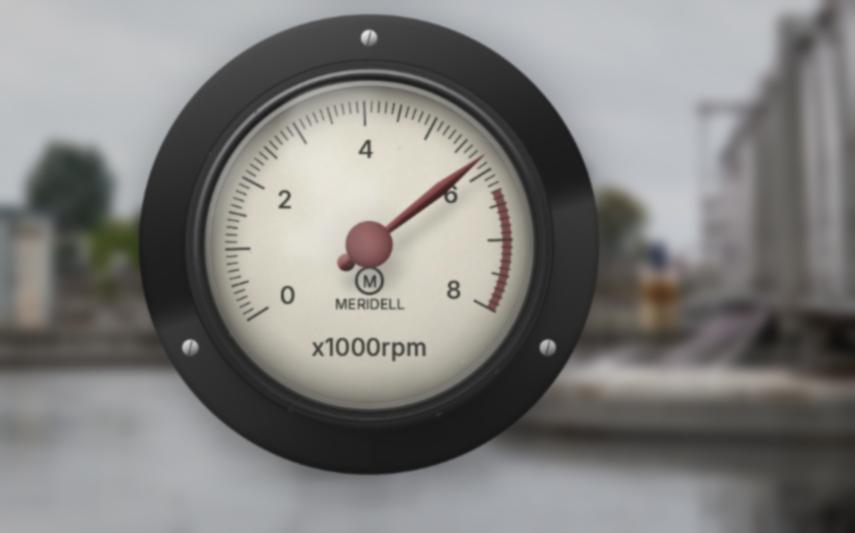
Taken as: 5800 rpm
